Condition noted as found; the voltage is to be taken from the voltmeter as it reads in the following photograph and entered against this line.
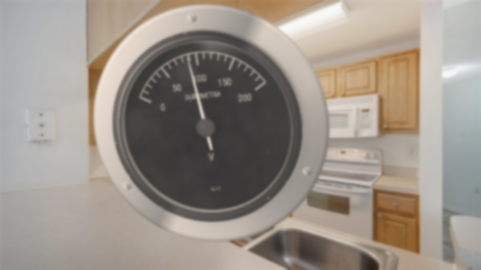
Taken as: 90 V
